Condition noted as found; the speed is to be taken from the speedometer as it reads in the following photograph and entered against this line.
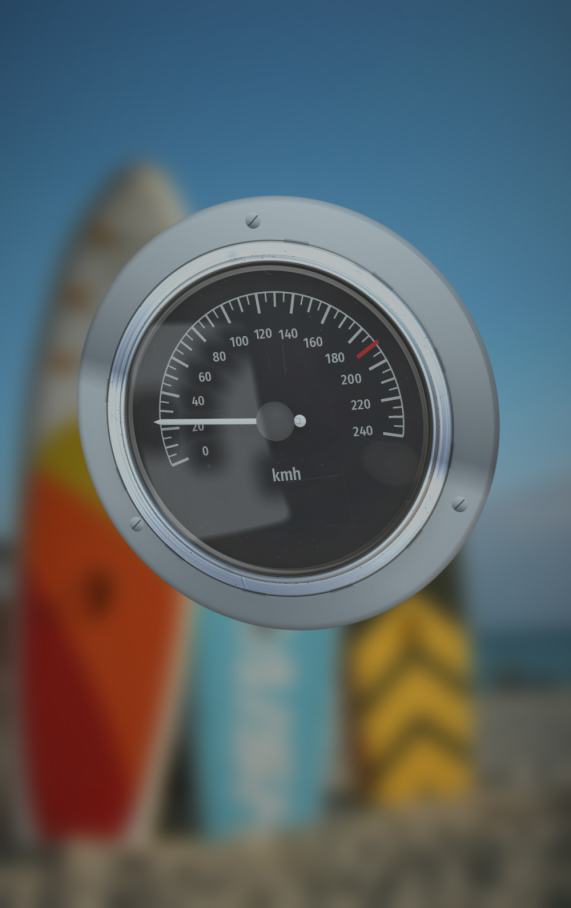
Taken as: 25 km/h
